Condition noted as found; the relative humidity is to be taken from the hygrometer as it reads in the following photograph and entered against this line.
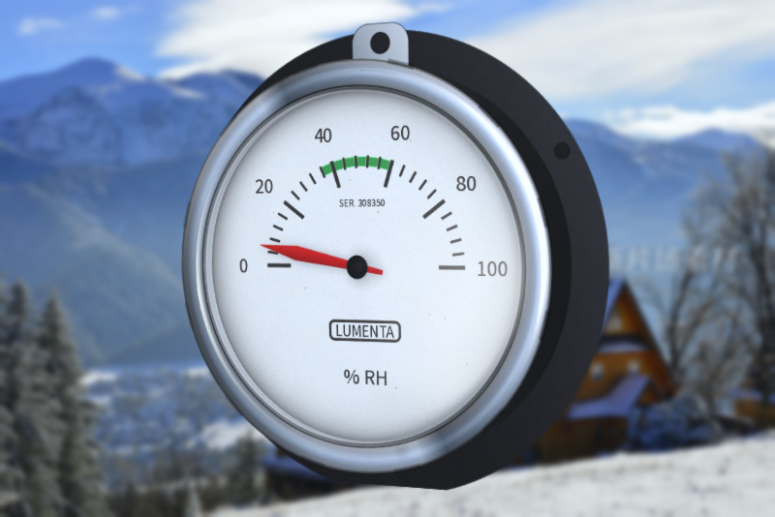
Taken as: 6 %
